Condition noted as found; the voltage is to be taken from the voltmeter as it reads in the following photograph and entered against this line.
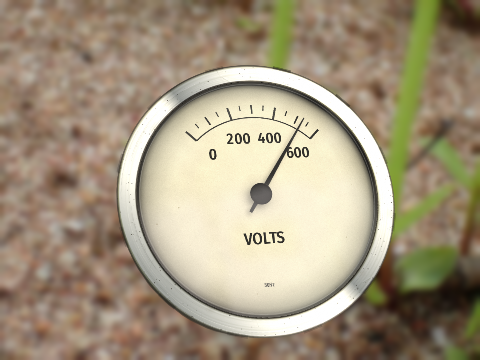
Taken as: 525 V
